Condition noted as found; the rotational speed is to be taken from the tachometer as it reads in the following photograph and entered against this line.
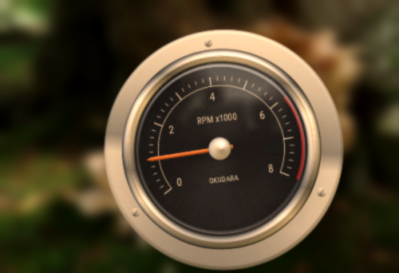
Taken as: 1000 rpm
